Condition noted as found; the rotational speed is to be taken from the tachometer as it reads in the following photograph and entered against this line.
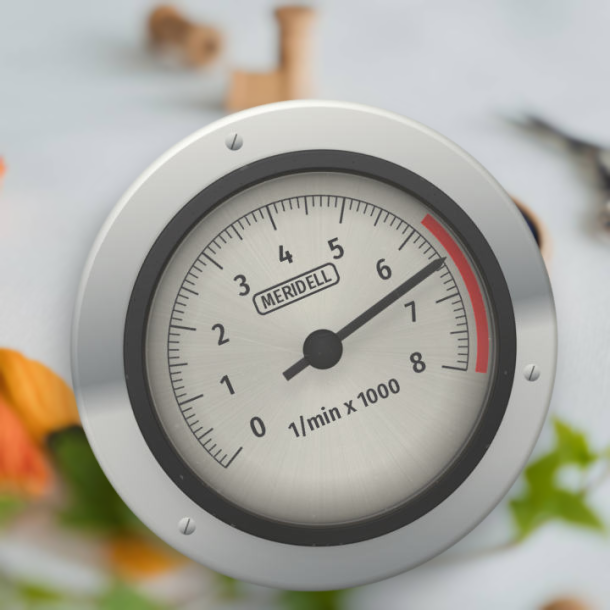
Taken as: 6500 rpm
